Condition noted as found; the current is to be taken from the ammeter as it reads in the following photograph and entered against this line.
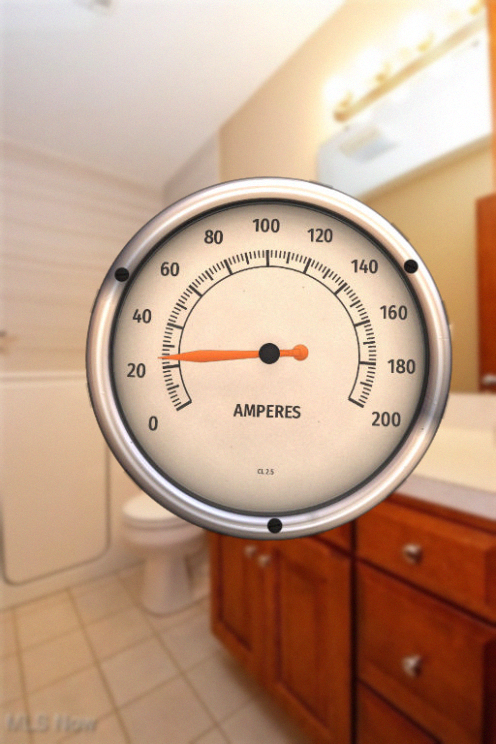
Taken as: 24 A
